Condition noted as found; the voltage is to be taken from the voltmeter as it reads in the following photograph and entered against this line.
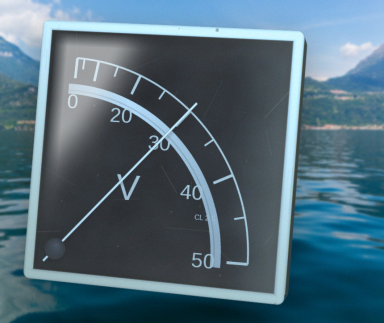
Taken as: 30 V
